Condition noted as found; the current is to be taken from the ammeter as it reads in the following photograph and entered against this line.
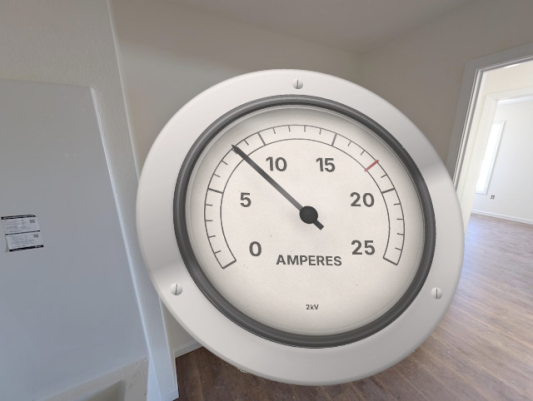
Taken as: 8 A
